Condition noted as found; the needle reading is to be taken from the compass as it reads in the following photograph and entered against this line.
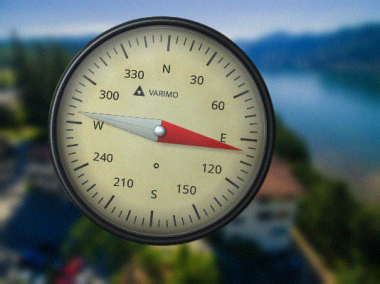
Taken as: 97.5 °
